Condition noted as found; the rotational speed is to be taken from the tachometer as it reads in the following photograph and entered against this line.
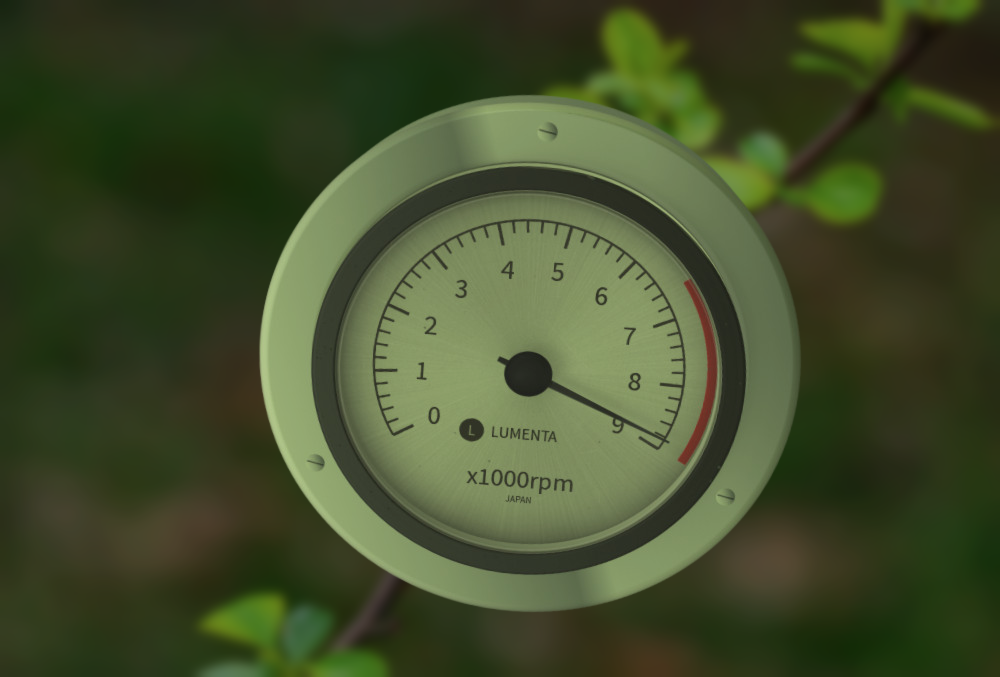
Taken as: 8800 rpm
